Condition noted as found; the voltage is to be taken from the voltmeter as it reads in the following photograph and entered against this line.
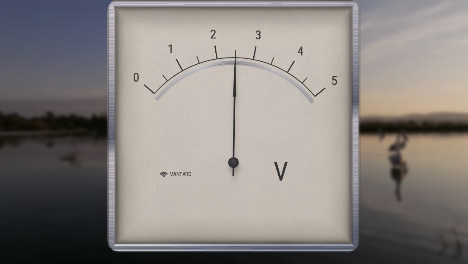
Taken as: 2.5 V
